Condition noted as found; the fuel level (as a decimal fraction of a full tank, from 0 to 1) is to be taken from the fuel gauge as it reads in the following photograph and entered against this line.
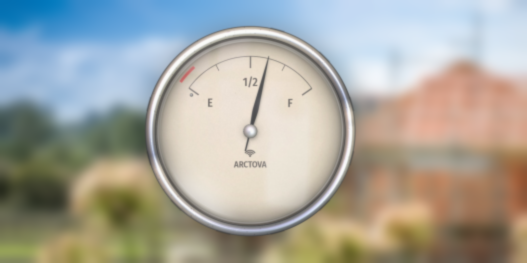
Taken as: 0.625
